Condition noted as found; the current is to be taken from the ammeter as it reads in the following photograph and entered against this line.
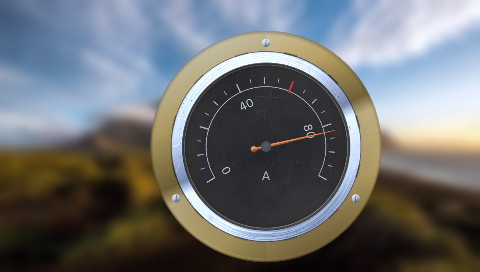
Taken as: 82.5 A
